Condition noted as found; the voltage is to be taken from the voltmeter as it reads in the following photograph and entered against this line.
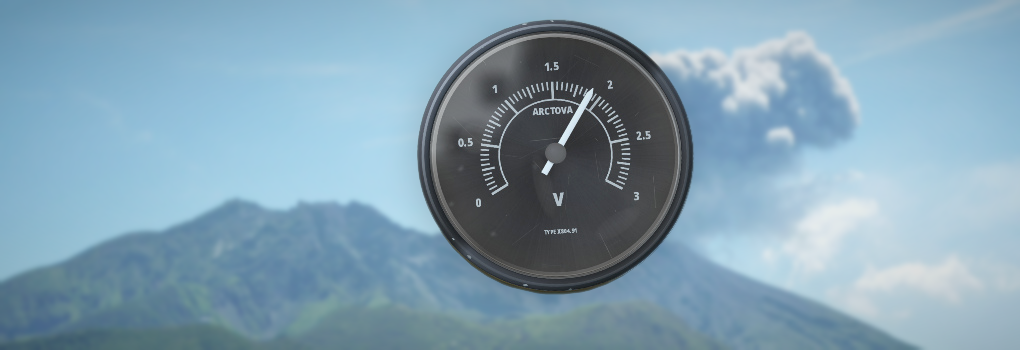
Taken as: 1.9 V
